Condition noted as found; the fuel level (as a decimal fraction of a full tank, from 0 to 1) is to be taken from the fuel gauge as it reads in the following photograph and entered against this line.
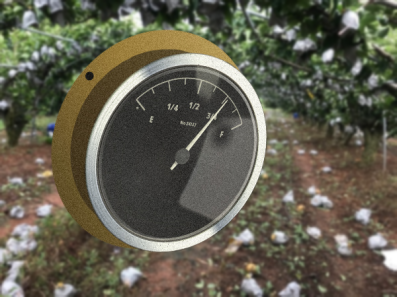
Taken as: 0.75
